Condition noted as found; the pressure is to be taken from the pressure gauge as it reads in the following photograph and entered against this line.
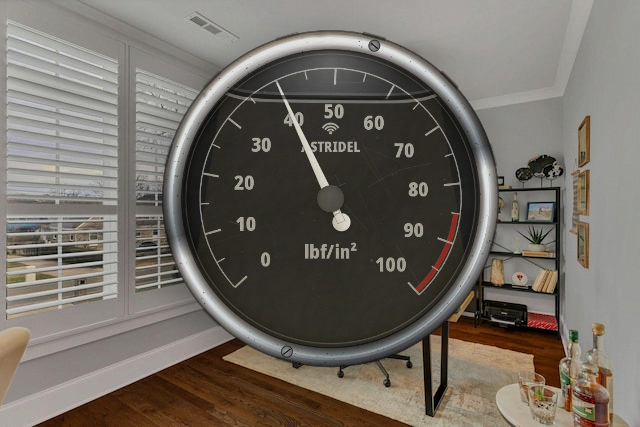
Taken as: 40 psi
